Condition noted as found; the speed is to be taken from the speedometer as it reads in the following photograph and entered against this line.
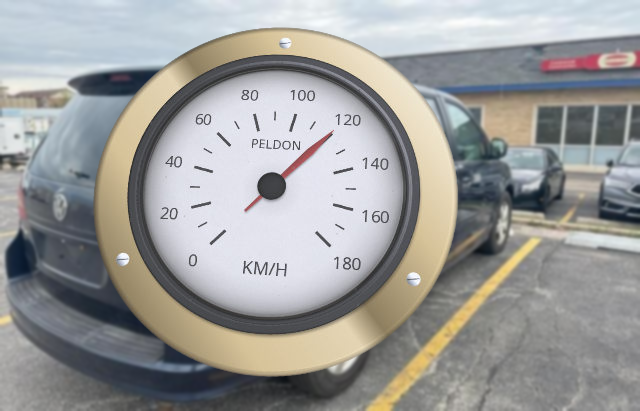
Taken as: 120 km/h
